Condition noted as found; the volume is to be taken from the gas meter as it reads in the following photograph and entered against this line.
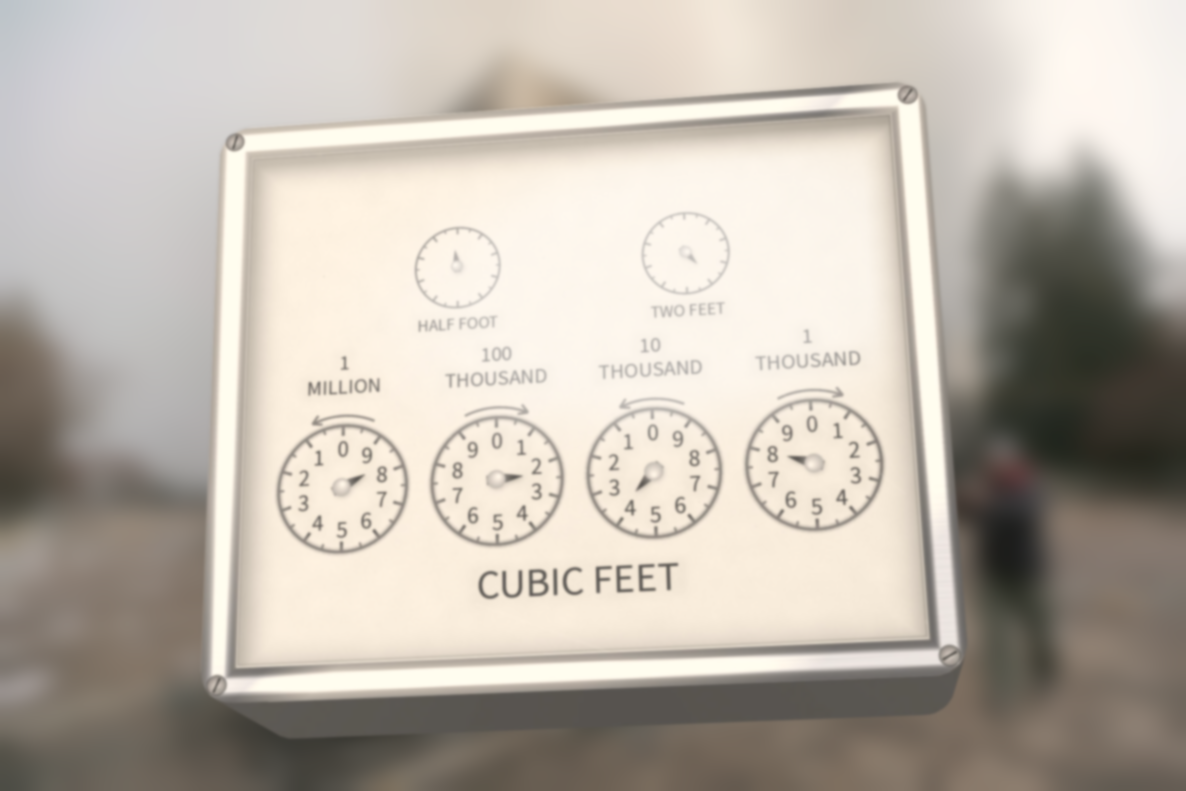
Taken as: 823800 ft³
